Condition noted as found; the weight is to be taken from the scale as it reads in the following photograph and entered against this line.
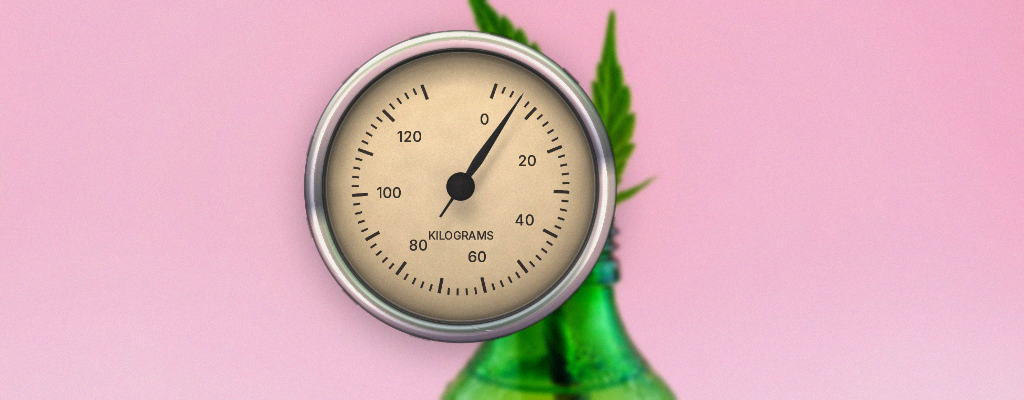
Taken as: 6 kg
